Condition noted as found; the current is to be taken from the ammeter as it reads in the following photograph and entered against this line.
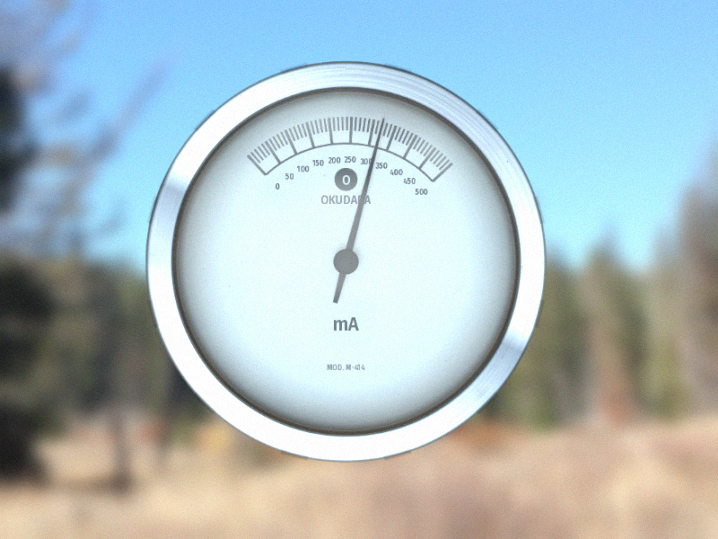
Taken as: 320 mA
